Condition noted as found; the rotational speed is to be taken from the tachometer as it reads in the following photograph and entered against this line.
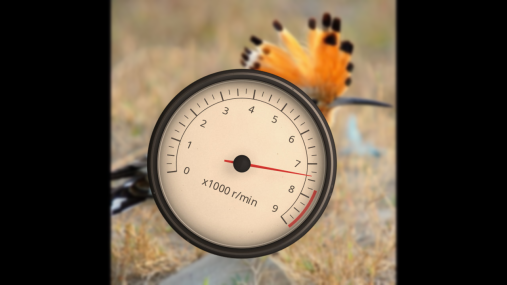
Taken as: 7375 rpm
